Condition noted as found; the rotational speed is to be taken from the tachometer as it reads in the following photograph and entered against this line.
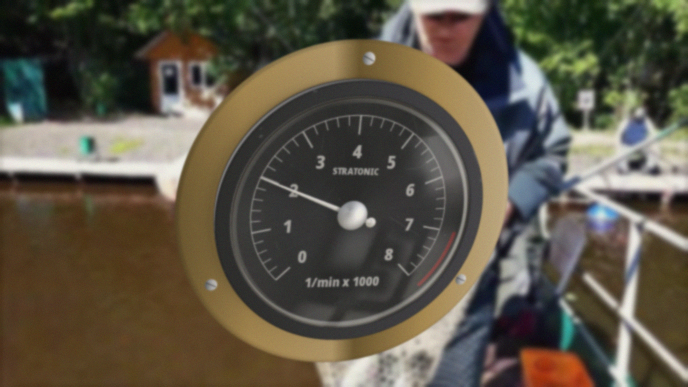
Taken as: 2000 rpm
